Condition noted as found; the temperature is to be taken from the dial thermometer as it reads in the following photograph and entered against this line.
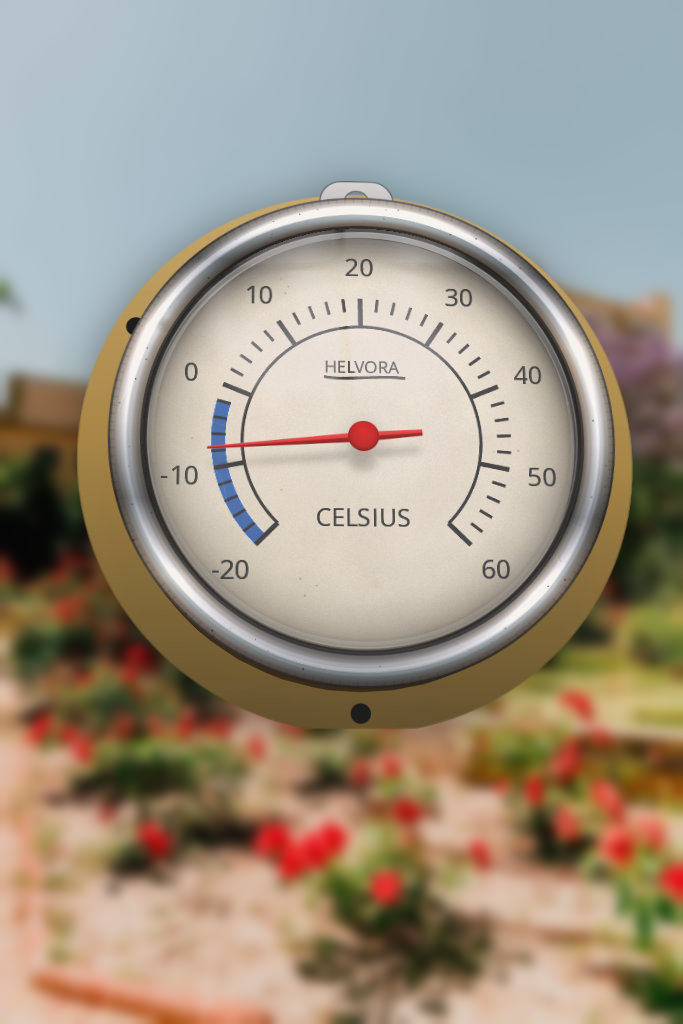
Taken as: -8 °C
